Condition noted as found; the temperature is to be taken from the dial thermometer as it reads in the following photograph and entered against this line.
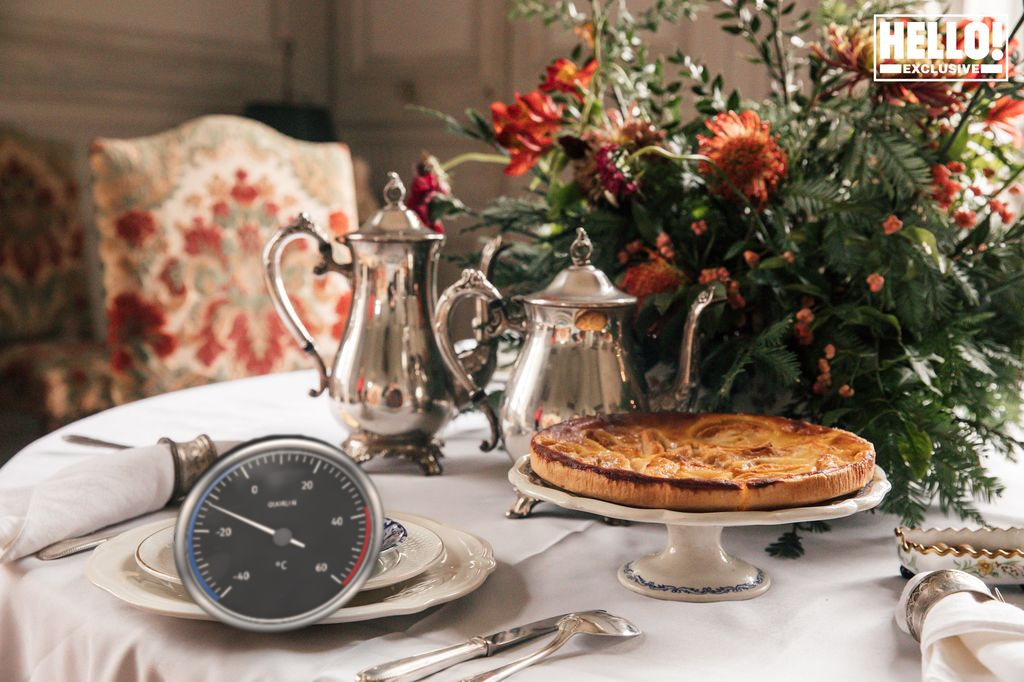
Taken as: -12 °C
